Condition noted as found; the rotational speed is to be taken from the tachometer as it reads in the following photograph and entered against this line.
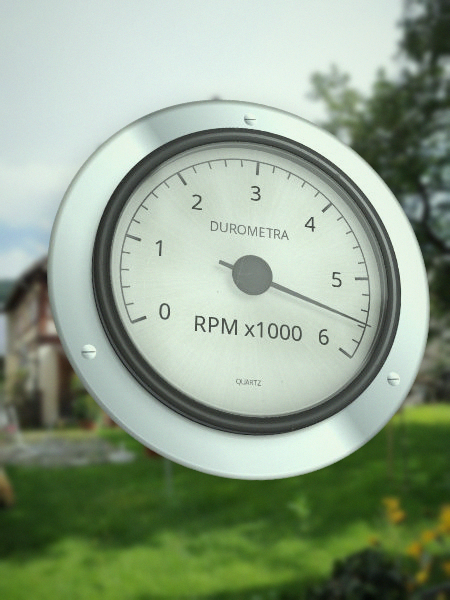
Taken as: 5600 rpm
